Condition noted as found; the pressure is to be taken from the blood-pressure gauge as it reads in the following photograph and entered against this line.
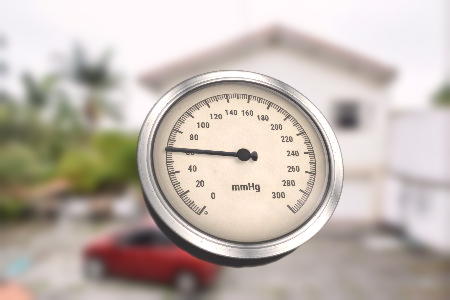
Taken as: 60 mmHg
